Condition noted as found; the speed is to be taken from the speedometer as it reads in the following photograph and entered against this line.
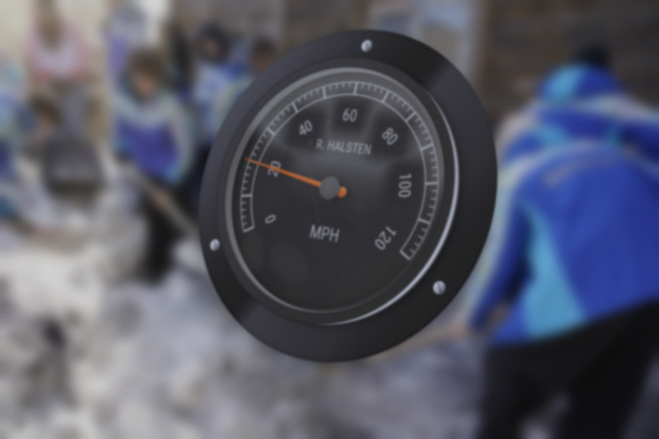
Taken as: 20 mph
